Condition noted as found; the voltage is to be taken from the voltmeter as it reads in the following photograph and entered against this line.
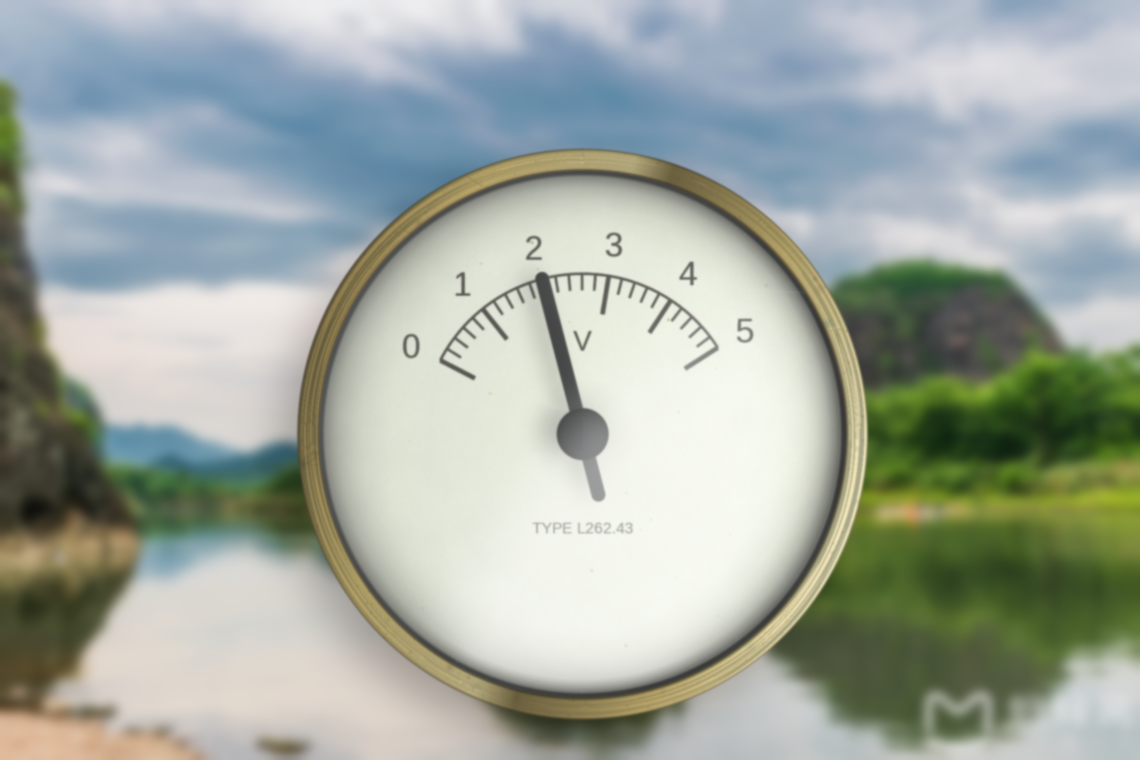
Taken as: 2 V
